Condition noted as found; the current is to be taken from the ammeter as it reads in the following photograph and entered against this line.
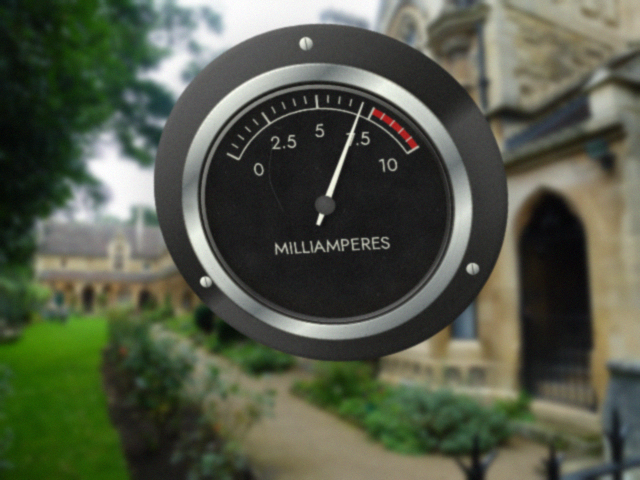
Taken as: 7 mA
